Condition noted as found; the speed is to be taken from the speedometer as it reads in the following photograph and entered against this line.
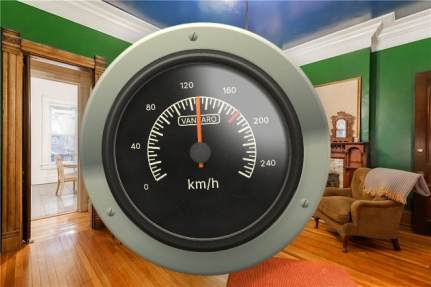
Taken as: 130 km/h
